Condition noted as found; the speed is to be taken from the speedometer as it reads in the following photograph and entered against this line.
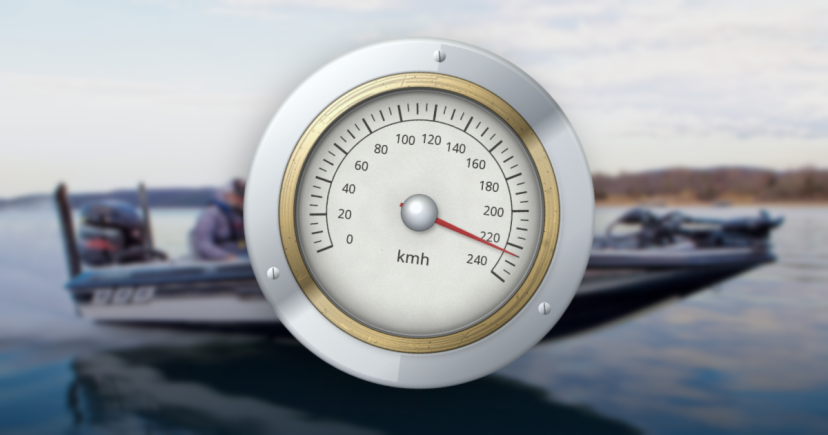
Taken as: 225 km/h
